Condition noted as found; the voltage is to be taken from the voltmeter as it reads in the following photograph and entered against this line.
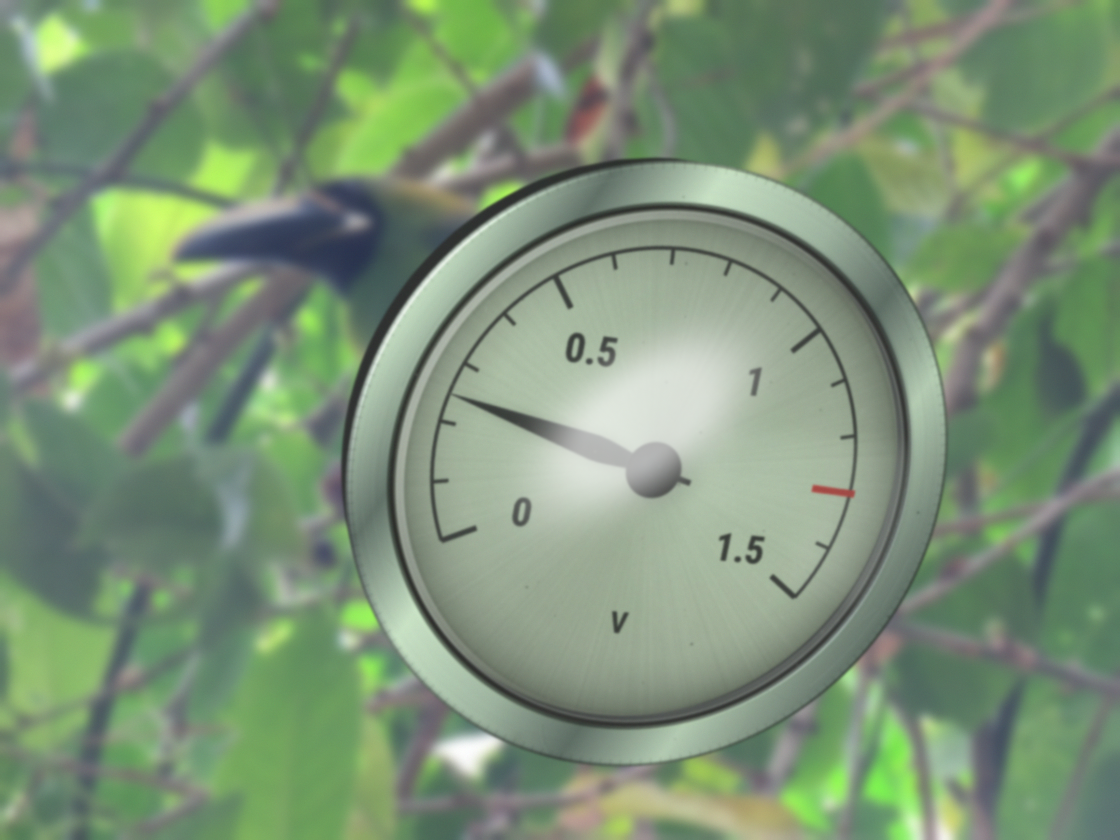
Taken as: 0.25 V
